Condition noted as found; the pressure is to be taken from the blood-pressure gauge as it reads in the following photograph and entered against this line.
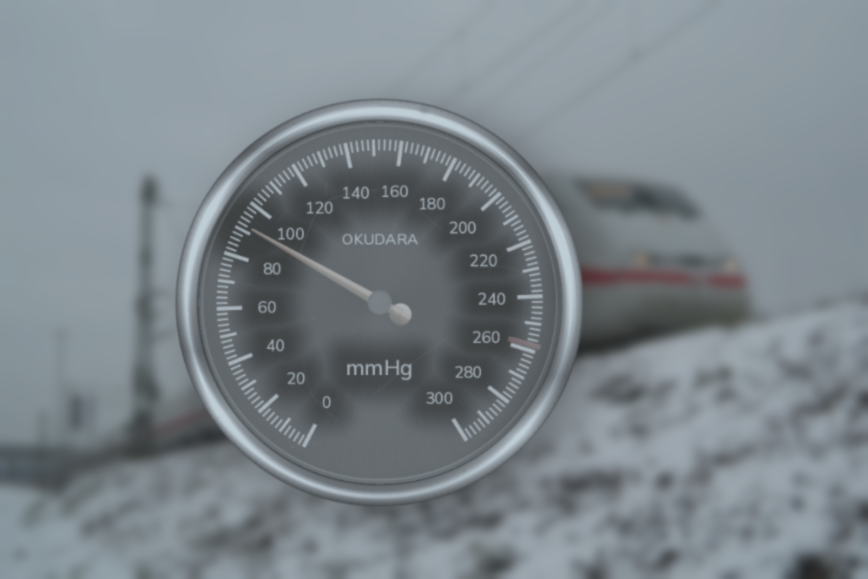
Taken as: 92 mmHg
